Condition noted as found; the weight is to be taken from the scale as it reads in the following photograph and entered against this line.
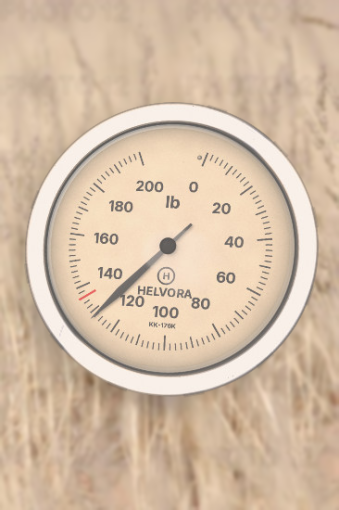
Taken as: 128 lb
